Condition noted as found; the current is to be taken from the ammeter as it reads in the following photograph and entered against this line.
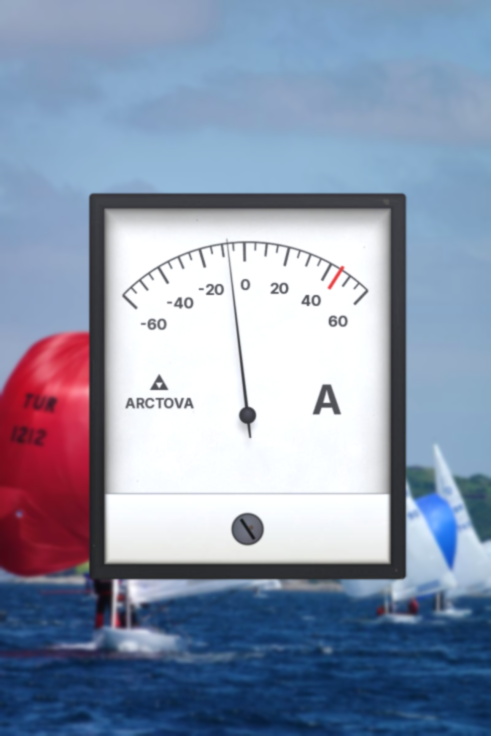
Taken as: -7.5 A
